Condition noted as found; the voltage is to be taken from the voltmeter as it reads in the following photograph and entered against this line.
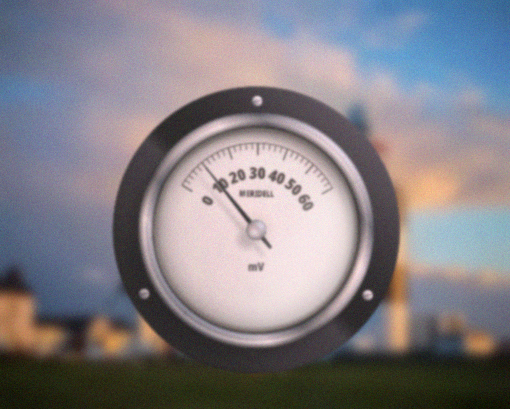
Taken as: 10 mV
